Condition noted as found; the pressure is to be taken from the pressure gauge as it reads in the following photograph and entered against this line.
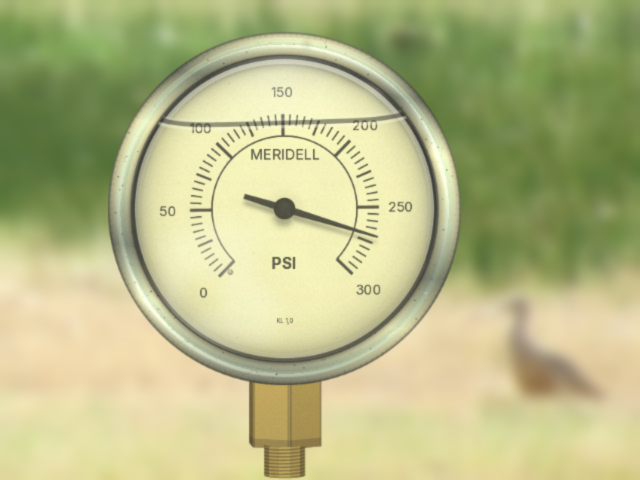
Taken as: 270 psi
